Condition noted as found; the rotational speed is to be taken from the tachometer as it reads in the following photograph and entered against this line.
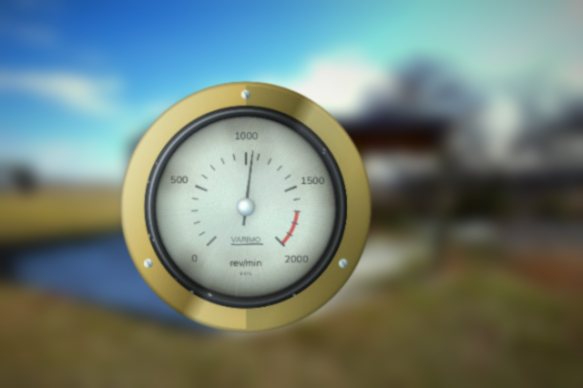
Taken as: 1050 rpm
